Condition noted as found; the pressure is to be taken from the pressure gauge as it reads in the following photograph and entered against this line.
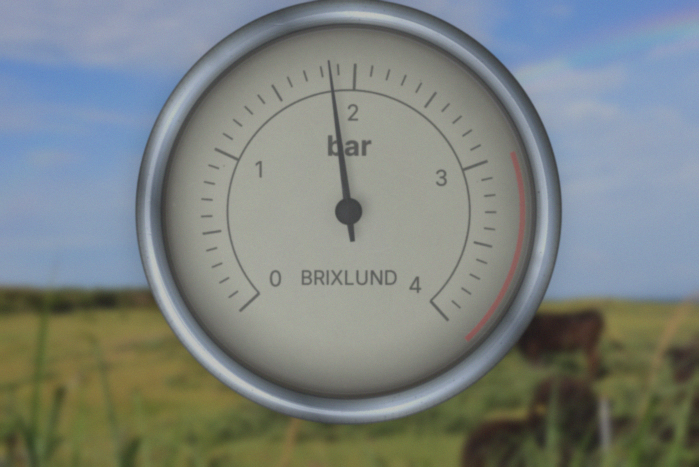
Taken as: 1.85 bar
